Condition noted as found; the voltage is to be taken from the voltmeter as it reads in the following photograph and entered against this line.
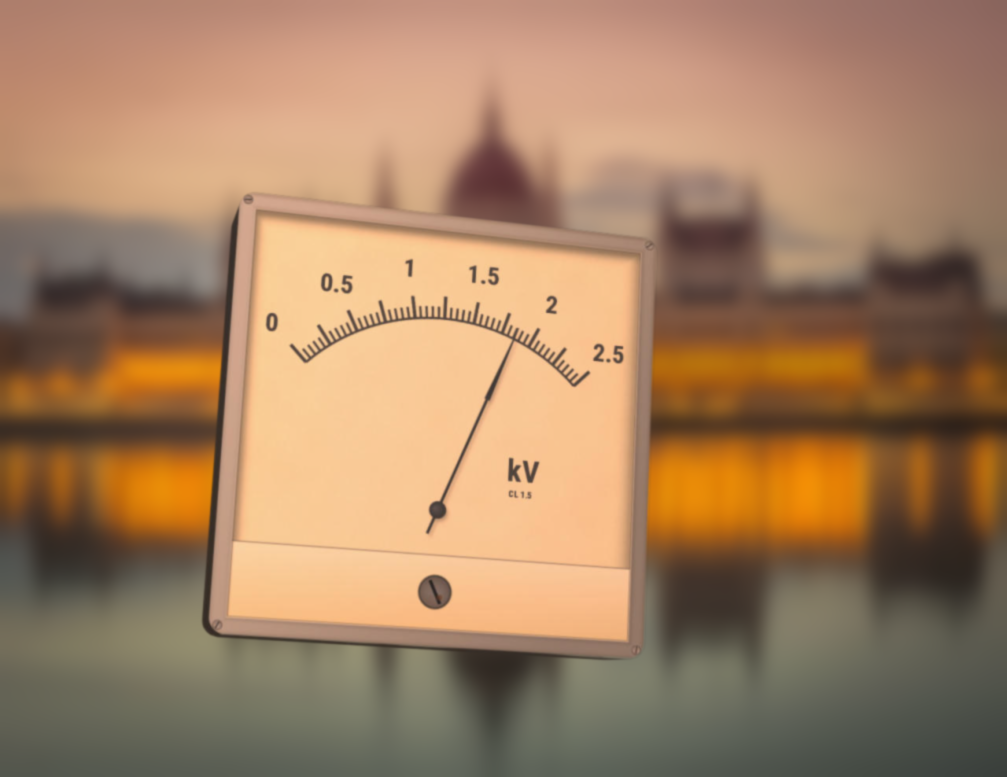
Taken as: 1.85 kV
